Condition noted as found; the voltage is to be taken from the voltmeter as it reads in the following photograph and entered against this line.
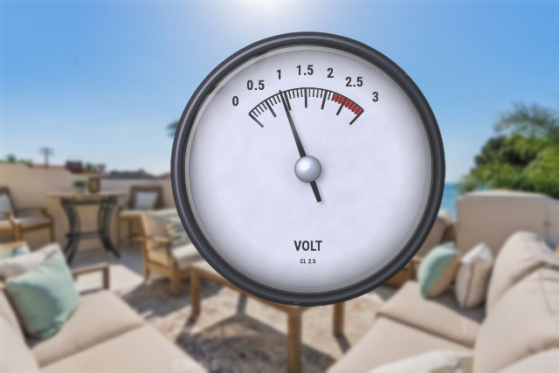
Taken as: 0.9 V
